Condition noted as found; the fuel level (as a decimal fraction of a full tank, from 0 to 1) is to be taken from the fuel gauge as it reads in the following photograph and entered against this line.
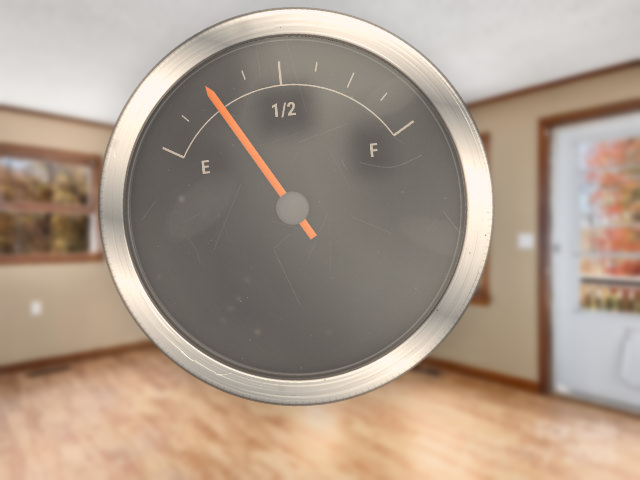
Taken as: 0.25
